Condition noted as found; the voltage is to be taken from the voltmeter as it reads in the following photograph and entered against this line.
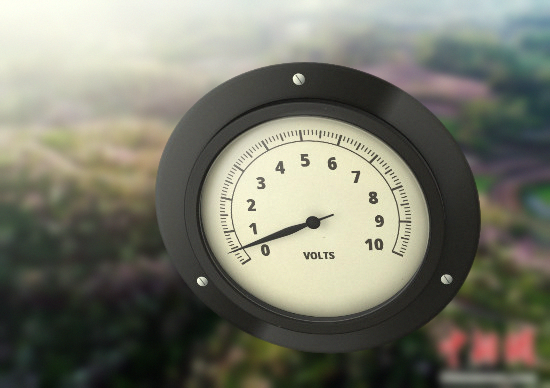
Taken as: 0.5 V
